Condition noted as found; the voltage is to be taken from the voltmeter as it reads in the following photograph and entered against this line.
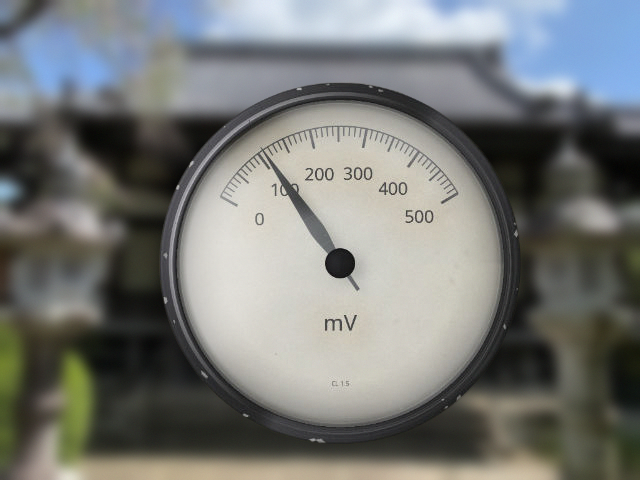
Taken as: 110 mV
